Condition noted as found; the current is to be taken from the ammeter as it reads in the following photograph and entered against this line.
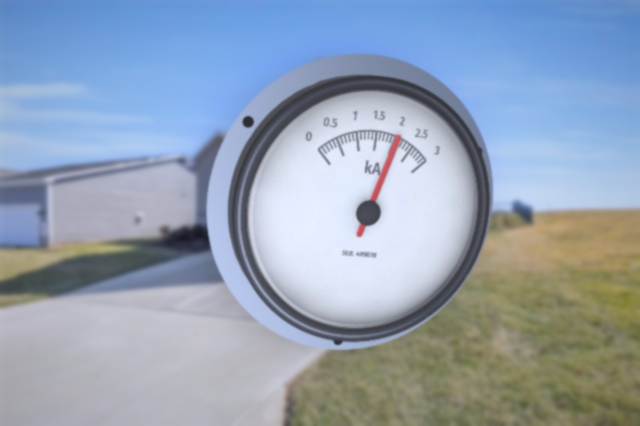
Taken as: 2 kA
